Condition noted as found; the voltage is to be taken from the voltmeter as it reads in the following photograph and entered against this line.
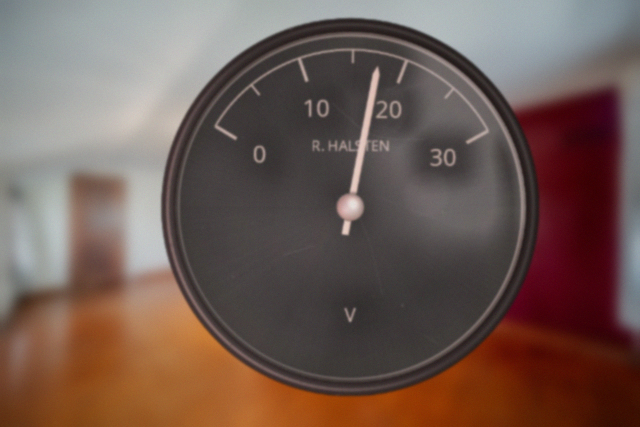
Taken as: 17.5 V
